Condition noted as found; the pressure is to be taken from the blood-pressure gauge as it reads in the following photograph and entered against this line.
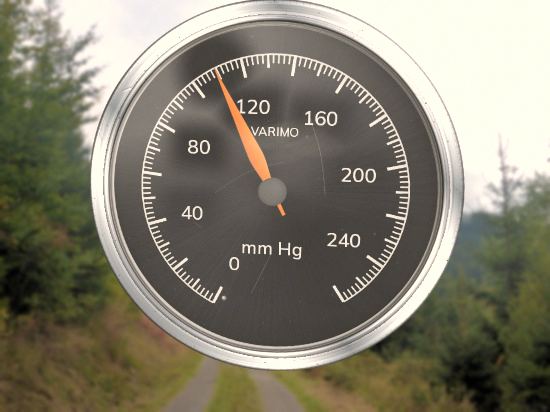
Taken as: 110 mmHg
